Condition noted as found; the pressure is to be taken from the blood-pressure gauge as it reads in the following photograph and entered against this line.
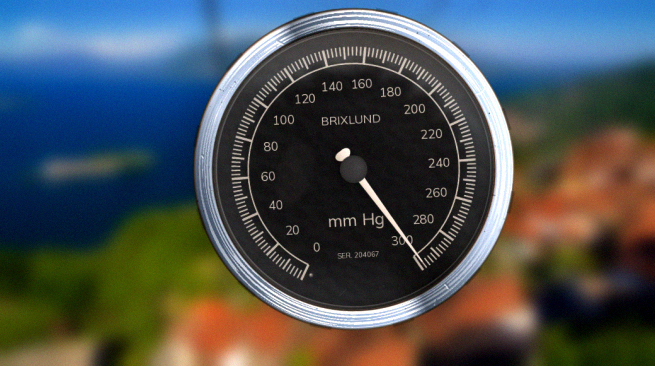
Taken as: 298 mmHg
